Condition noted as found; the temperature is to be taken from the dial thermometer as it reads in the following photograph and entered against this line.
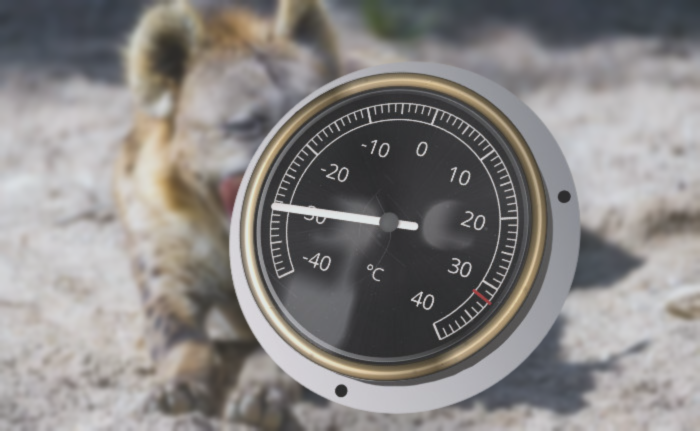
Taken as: -30 °C
